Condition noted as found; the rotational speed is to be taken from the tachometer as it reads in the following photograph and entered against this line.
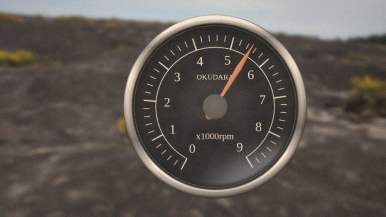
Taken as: 5500 rpm
